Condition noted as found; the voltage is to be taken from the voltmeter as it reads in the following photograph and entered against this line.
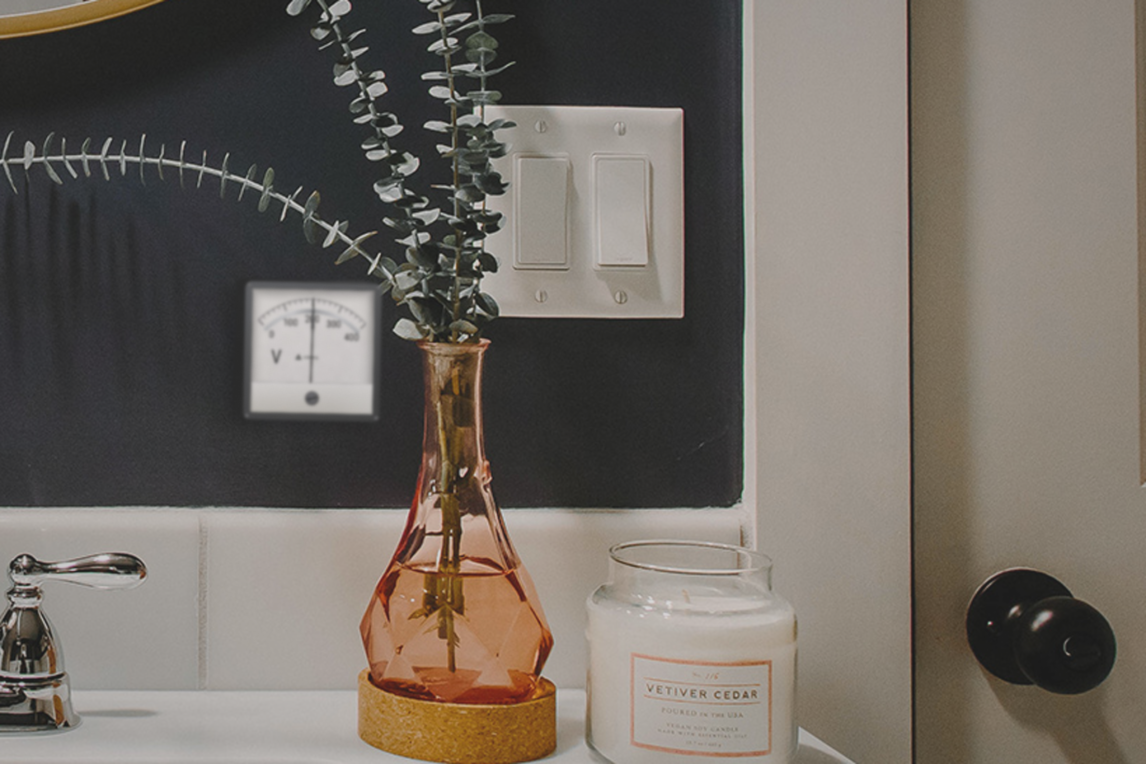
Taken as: 200 V
